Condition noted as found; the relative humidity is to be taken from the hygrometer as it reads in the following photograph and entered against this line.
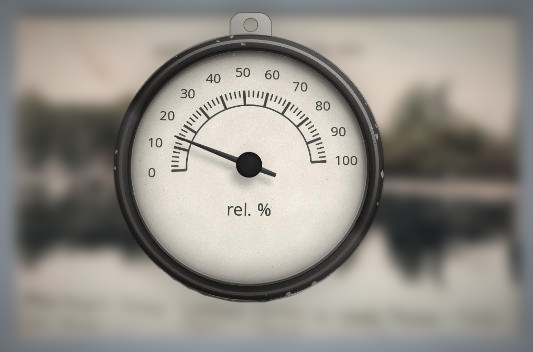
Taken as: 14 %
